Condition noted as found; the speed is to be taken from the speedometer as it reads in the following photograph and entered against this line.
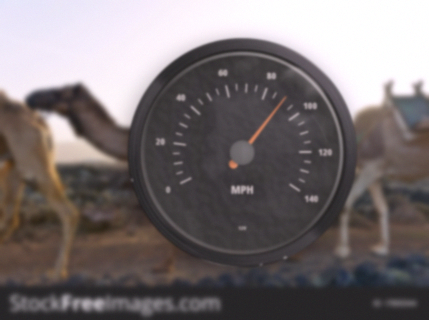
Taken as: 90 mph
